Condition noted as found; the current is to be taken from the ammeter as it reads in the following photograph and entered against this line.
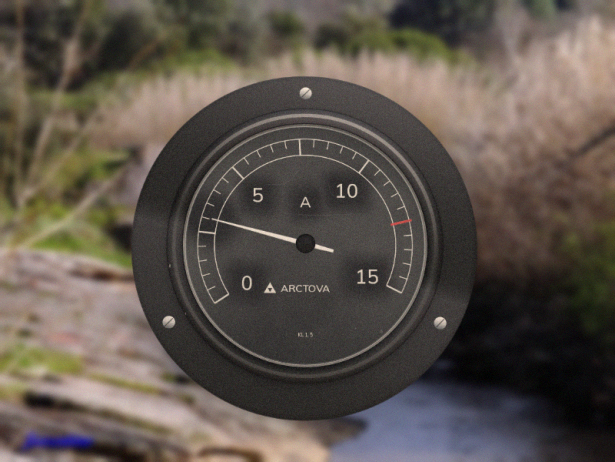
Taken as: 3 A
